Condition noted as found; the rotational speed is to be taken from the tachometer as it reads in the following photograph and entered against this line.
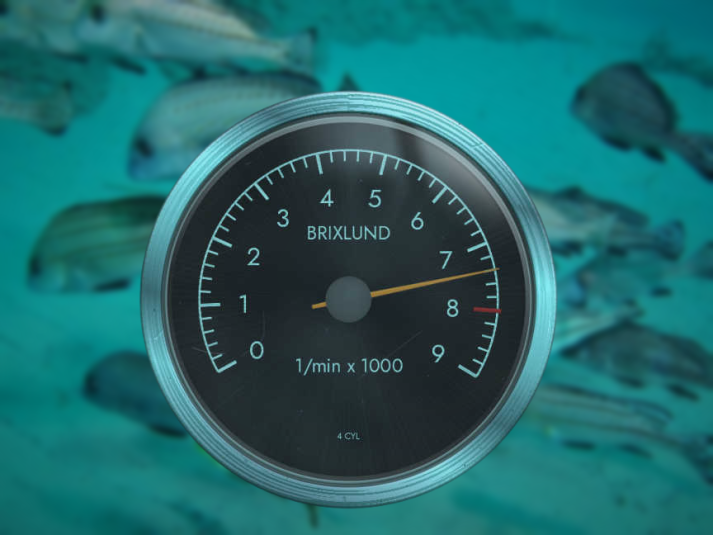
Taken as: 7400 rpm
